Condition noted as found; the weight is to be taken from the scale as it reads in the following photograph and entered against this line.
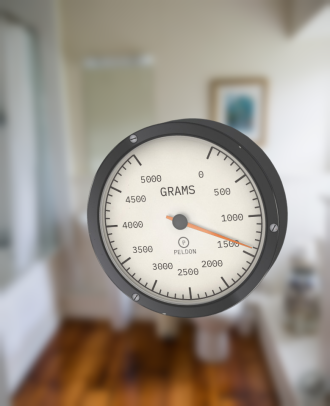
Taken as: 1400 g
